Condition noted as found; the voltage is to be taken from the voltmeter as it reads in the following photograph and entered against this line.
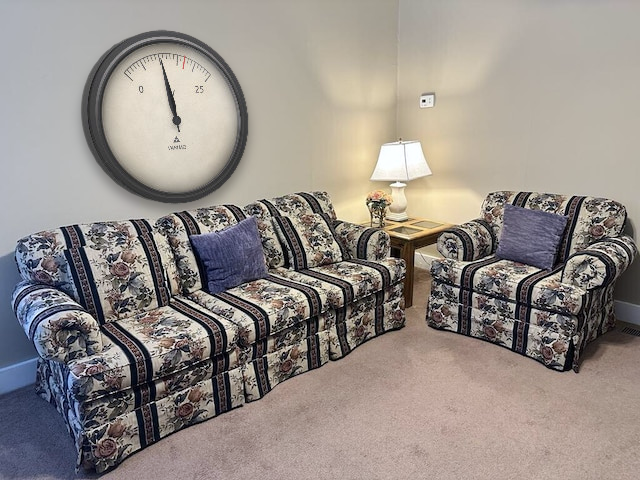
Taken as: 10 V
